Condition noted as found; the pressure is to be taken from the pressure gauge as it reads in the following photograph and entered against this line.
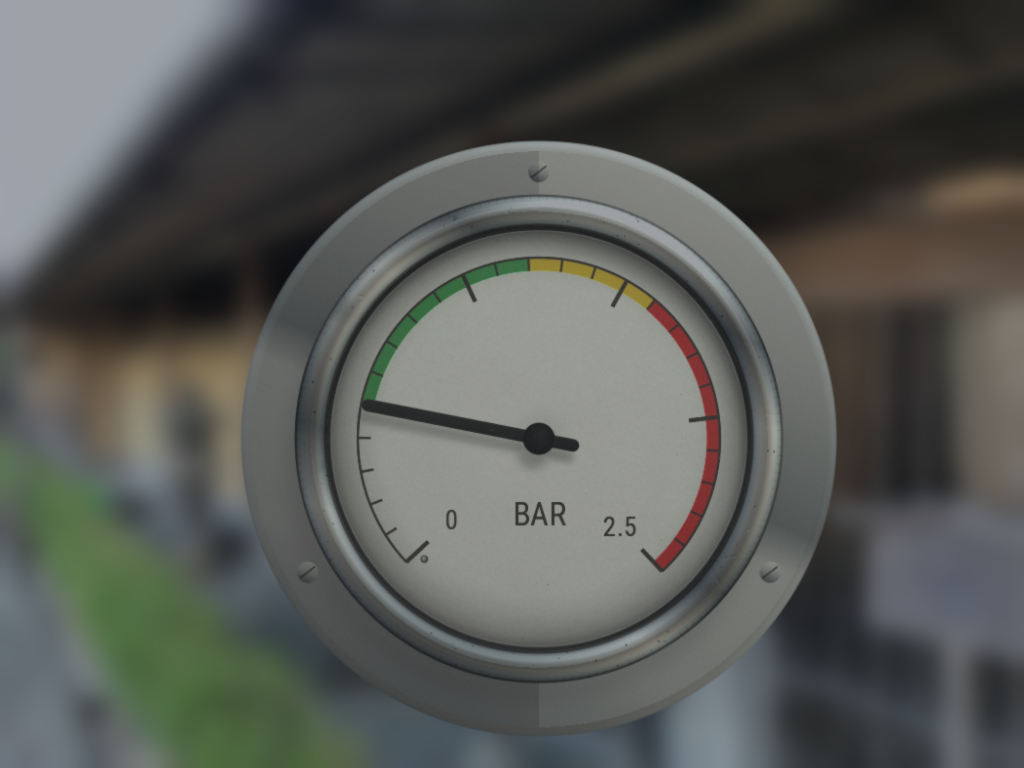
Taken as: 0.5 bar
